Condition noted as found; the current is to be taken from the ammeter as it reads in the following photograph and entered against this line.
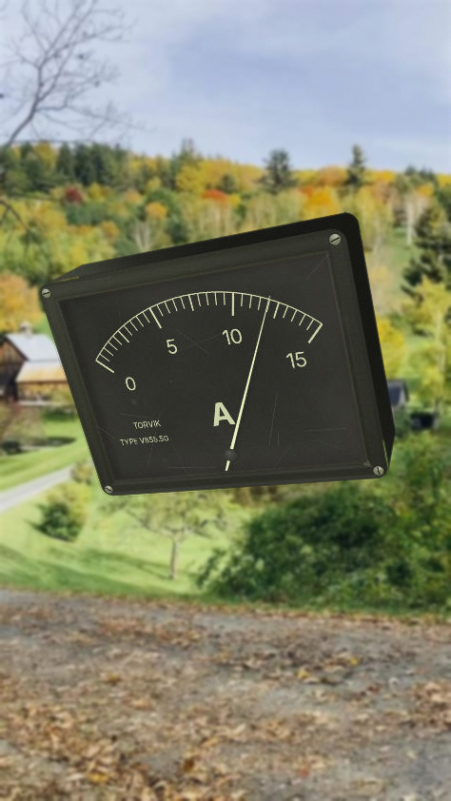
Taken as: 12 A
